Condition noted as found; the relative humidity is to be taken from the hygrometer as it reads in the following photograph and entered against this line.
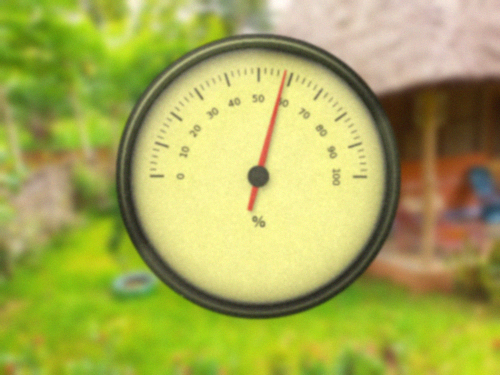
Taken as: 58 %
